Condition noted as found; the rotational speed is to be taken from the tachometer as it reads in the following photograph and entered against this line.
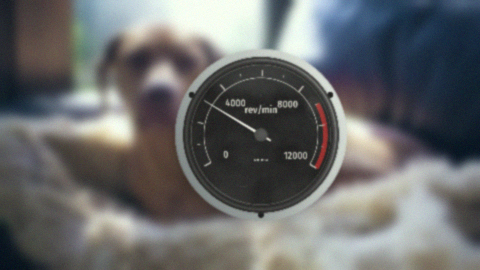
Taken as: 3000 rpm
